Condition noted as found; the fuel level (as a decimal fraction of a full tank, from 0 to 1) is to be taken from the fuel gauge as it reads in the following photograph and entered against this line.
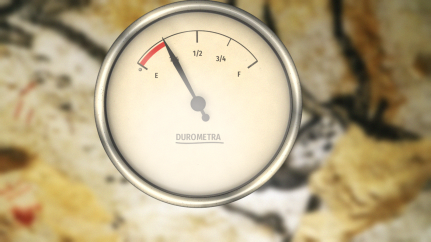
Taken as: 0.25
